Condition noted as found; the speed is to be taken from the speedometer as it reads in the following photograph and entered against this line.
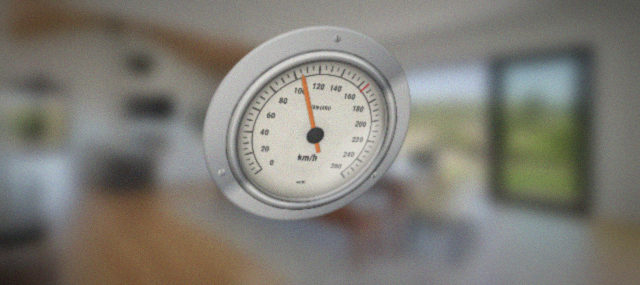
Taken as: 105 km/h
